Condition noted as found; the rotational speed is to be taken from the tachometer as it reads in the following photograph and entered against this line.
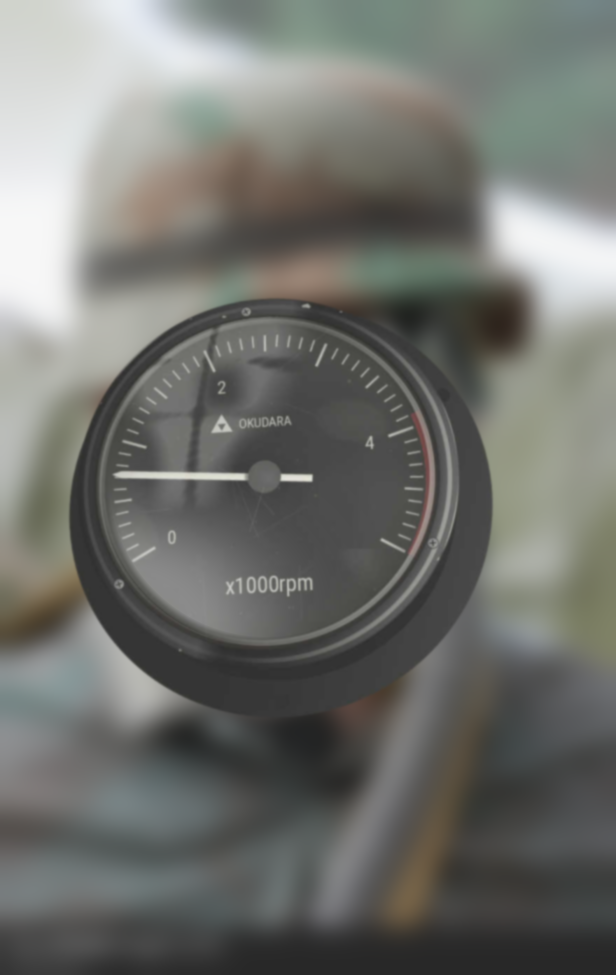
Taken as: 700 rpm
